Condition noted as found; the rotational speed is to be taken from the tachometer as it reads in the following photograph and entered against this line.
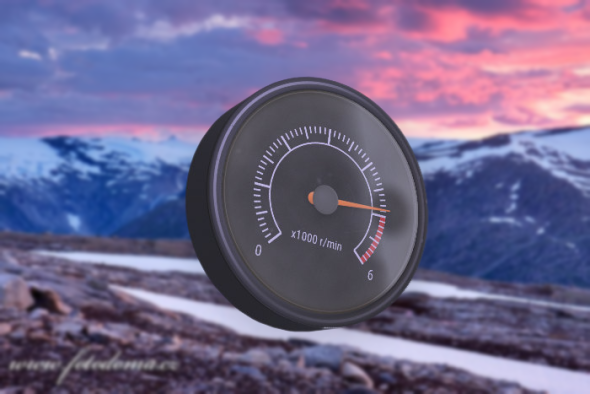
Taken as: 4900 rpm
